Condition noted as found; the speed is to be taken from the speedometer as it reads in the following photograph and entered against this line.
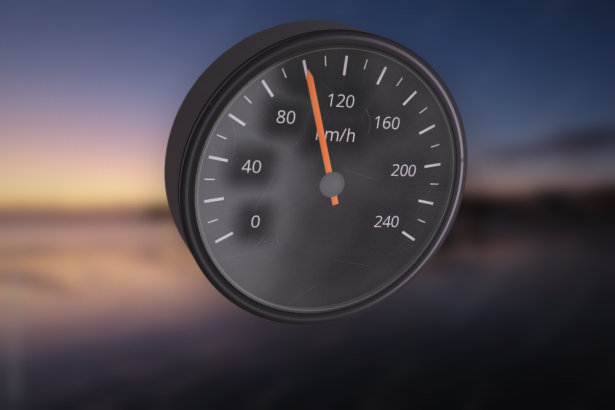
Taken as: 100 km/h
